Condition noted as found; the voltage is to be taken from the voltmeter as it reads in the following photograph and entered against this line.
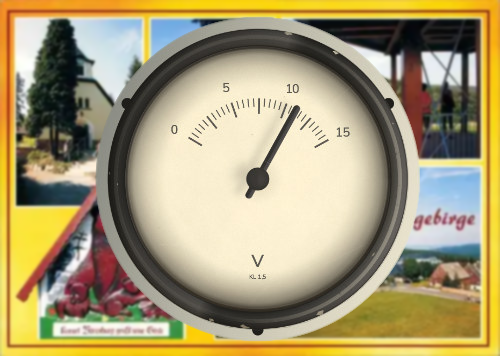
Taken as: 11 V
